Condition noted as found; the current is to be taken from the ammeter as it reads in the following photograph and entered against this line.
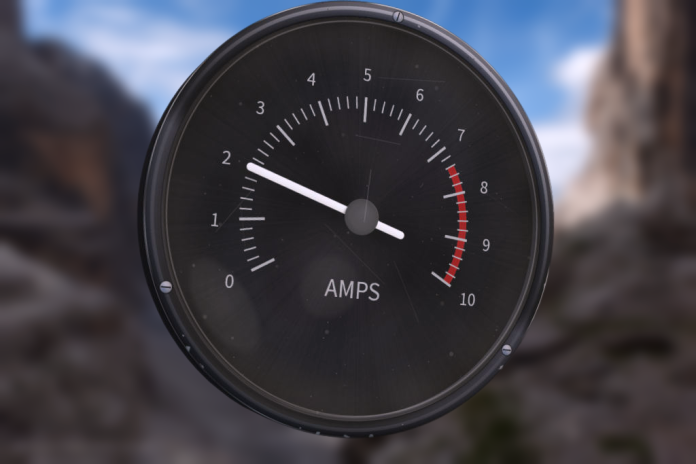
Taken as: 2 A
